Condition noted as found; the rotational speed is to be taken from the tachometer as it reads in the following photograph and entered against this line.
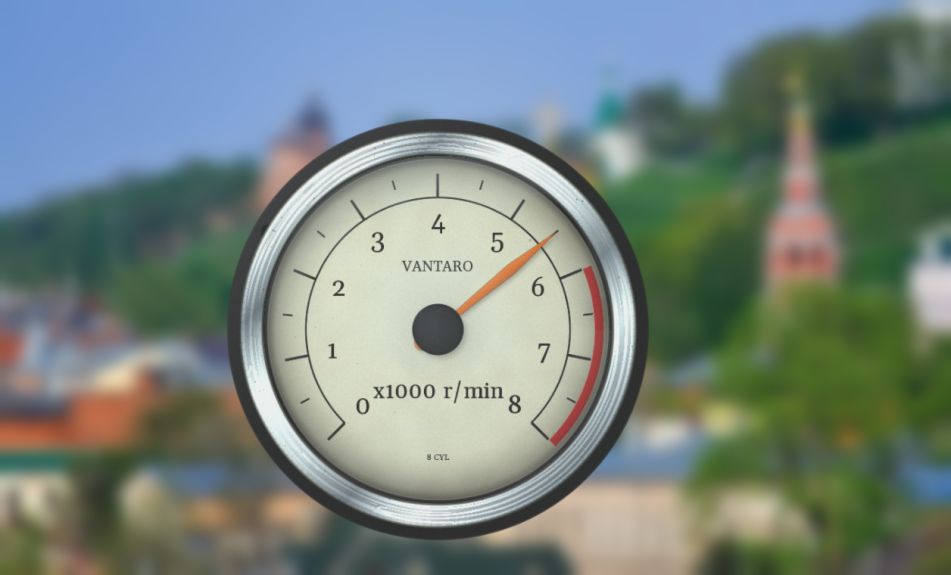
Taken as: 5500 rpm
